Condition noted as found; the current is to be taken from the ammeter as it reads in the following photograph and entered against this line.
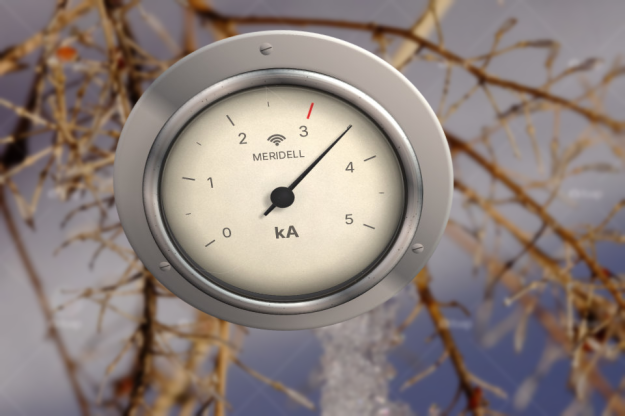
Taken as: 3.5 kA
